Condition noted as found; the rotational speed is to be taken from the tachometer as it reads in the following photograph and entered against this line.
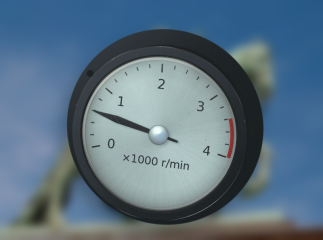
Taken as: 600 rpm
